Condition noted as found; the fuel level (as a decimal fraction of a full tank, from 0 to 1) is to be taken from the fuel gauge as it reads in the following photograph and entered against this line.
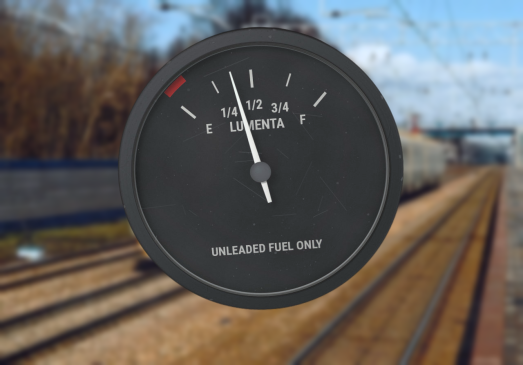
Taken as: 0.375
